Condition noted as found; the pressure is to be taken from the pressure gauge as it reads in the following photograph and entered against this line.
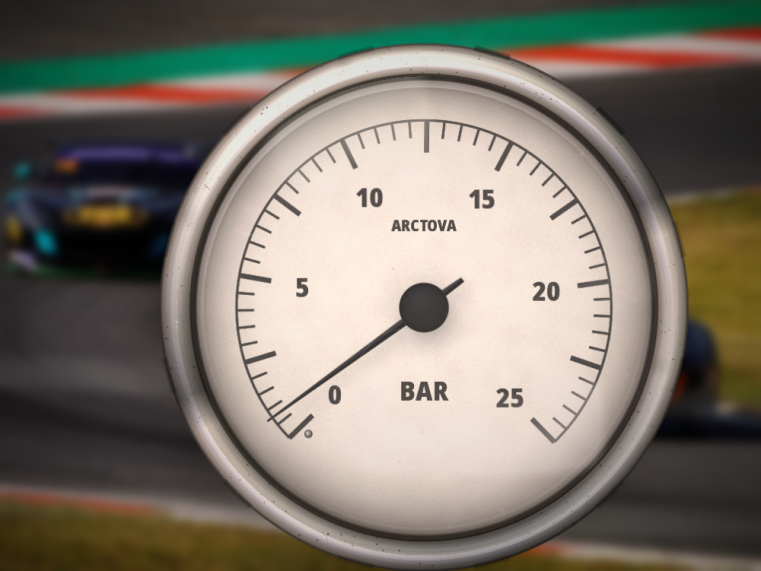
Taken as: 0.75 bar
